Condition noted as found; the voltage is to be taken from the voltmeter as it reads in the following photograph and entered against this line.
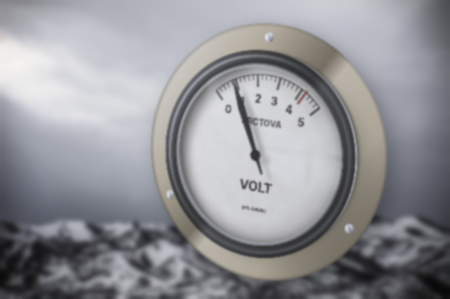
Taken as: 1 V
